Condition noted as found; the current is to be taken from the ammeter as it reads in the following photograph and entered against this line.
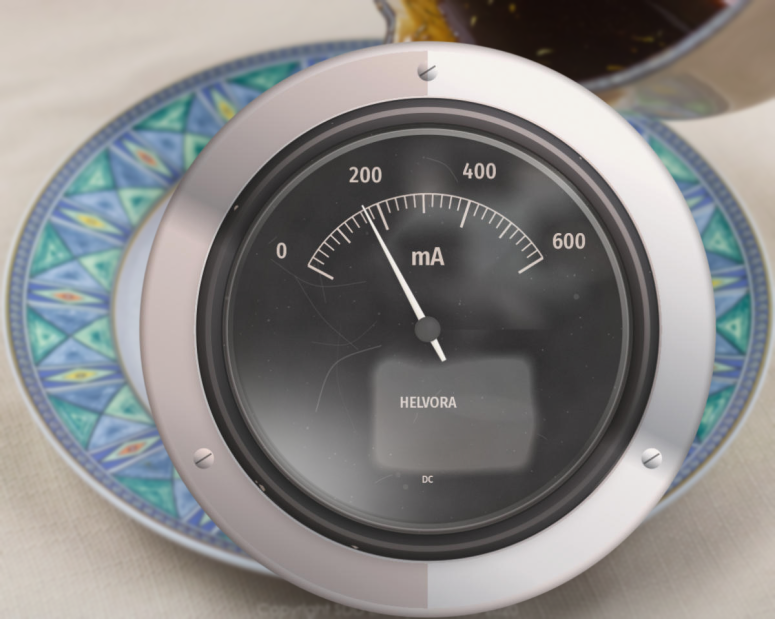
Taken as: 170 mA
